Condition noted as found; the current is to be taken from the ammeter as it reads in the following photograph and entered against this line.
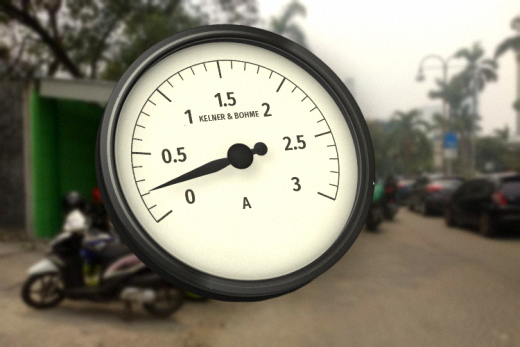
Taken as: 0.2 A
